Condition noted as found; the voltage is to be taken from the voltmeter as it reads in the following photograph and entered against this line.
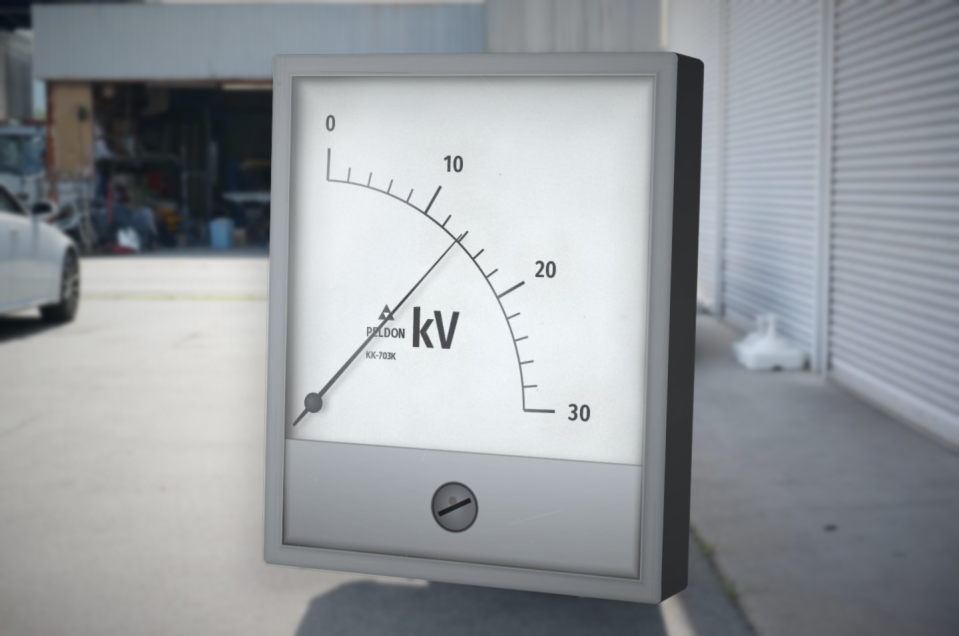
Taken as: 14 kV
